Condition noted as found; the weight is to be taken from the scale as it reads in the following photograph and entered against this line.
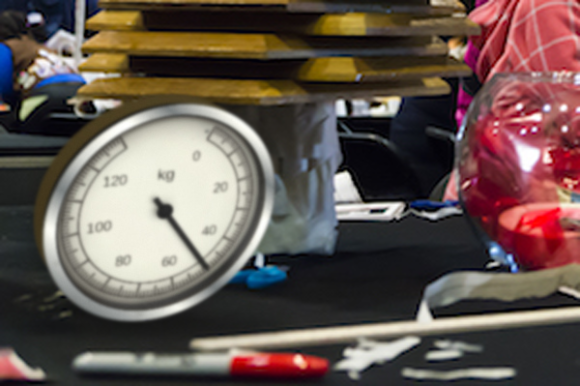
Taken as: 50 kg
